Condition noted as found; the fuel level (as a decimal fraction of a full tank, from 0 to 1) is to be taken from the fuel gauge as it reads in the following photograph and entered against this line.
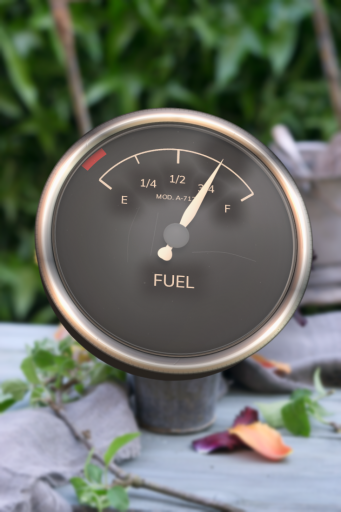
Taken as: 0.75
